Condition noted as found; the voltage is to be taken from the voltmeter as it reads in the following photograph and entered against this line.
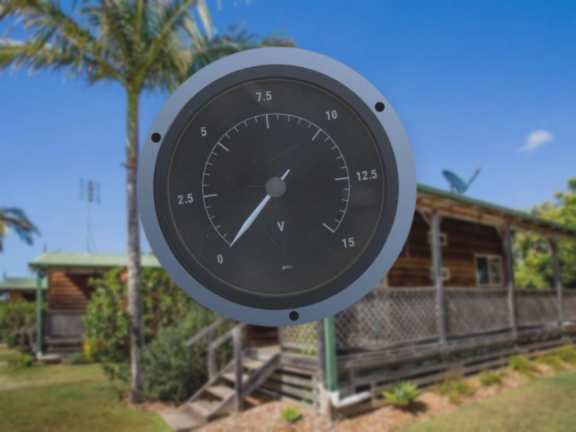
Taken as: 0 V
